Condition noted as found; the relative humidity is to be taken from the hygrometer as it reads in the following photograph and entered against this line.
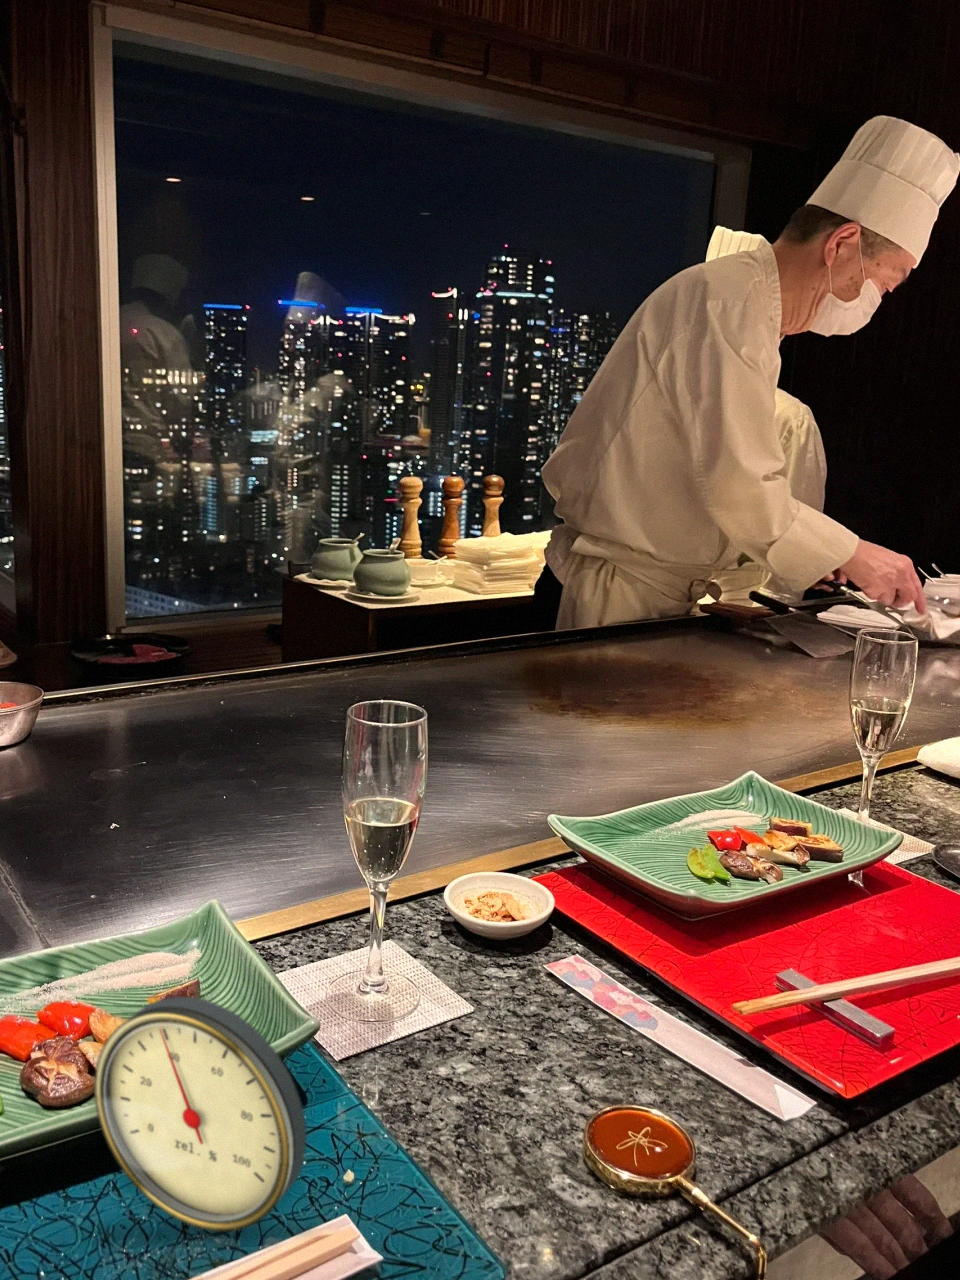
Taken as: 40 %
